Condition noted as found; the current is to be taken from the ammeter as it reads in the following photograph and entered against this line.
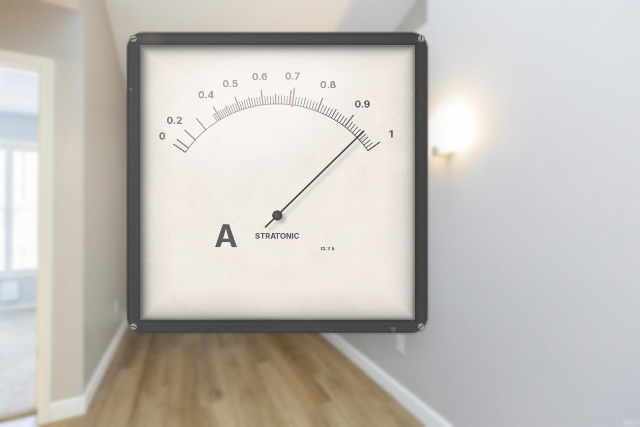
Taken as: 0.95 A
